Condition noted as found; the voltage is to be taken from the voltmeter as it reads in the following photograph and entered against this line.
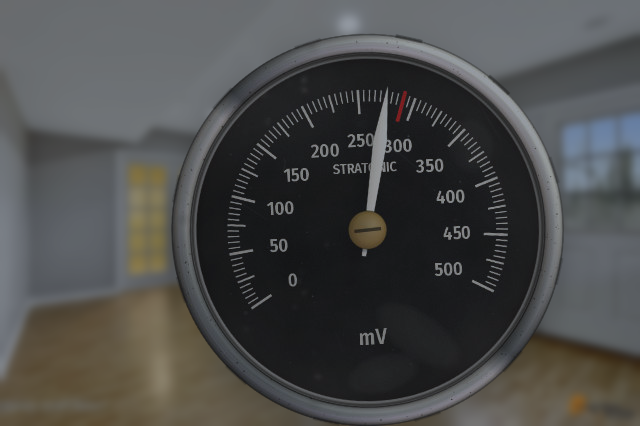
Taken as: 275 mV
